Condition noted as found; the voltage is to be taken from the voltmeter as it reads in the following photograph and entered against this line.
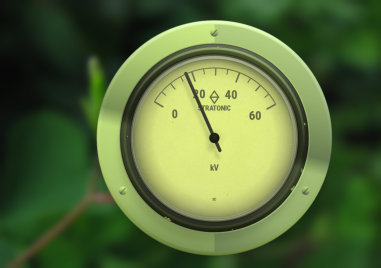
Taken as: 17.5 kV
